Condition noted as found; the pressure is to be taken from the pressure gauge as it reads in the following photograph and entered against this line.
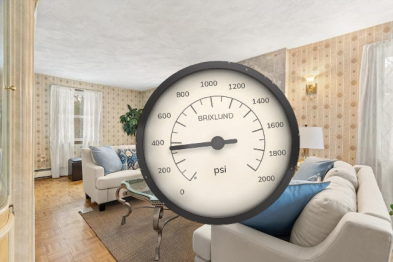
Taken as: 350 psi
